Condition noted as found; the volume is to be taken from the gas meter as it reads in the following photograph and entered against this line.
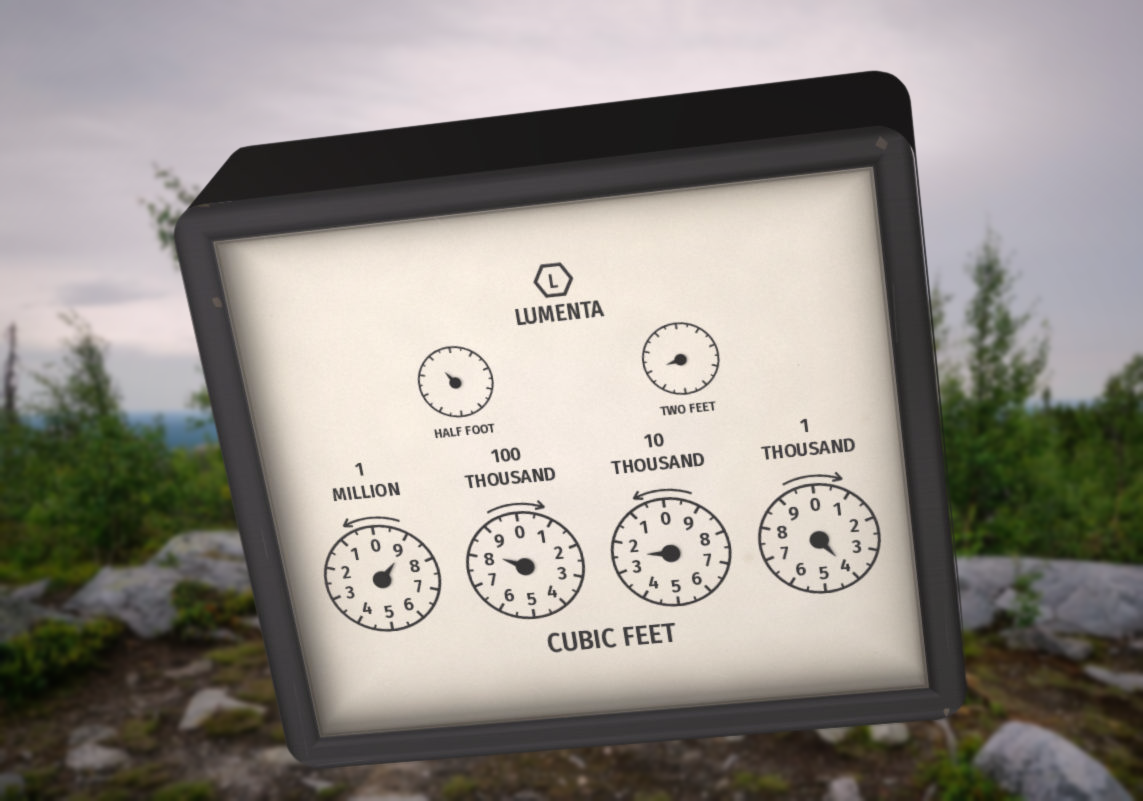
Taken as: 882400 ft³
